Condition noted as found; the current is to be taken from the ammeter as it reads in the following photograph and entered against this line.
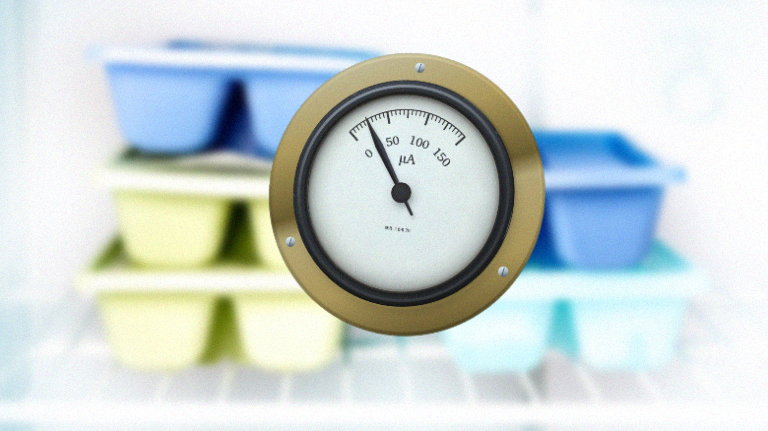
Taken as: 25 µA
